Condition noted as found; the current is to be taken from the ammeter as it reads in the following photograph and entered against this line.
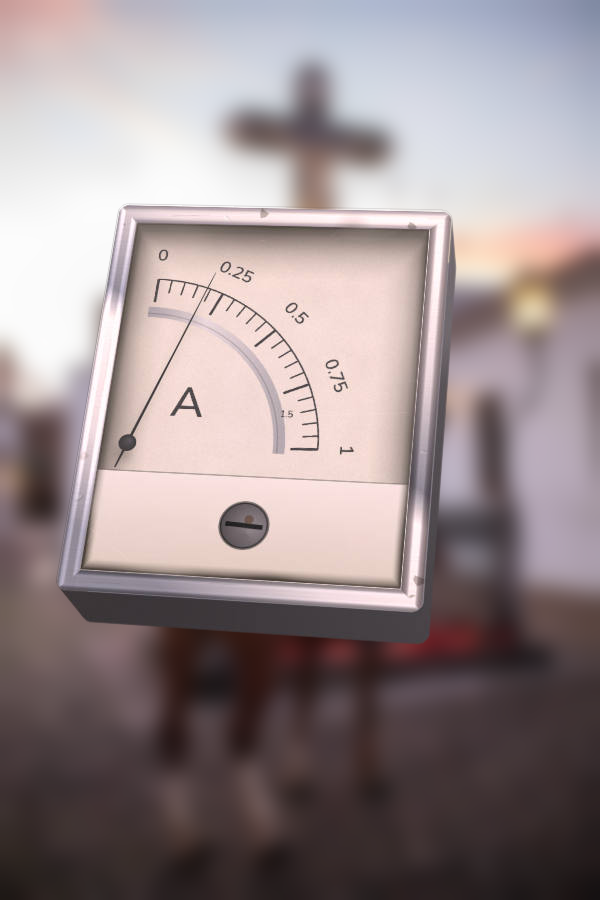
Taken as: 0.2 A
